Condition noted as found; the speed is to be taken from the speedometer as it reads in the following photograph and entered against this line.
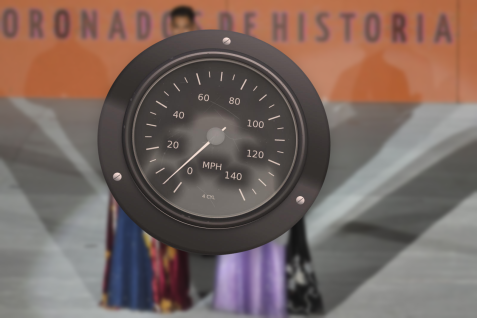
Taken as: 5 mph
